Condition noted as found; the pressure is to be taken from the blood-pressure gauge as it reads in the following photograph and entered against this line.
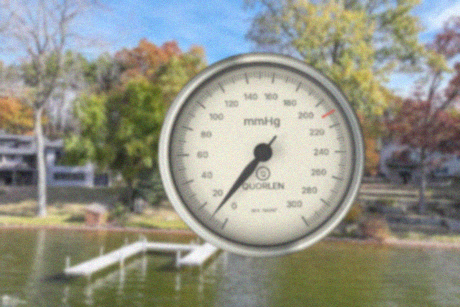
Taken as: 10 mmHg
